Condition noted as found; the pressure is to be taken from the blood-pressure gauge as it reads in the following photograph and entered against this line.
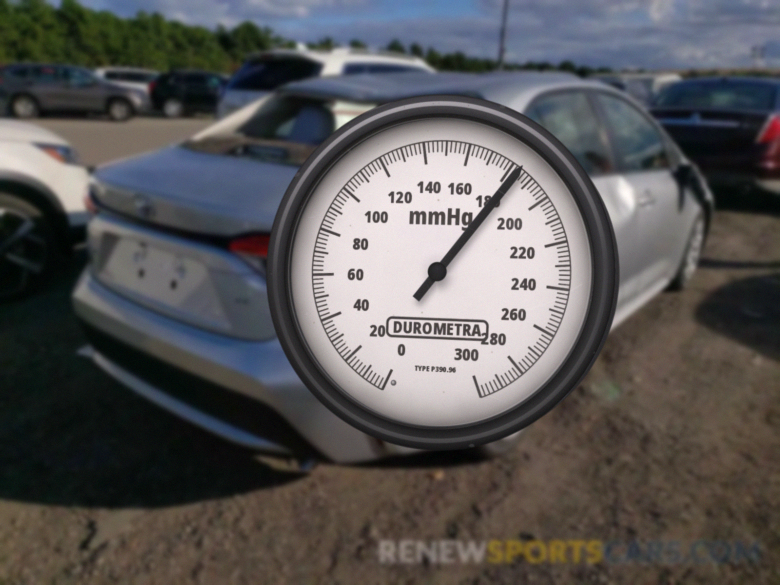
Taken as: 184 mmHg
